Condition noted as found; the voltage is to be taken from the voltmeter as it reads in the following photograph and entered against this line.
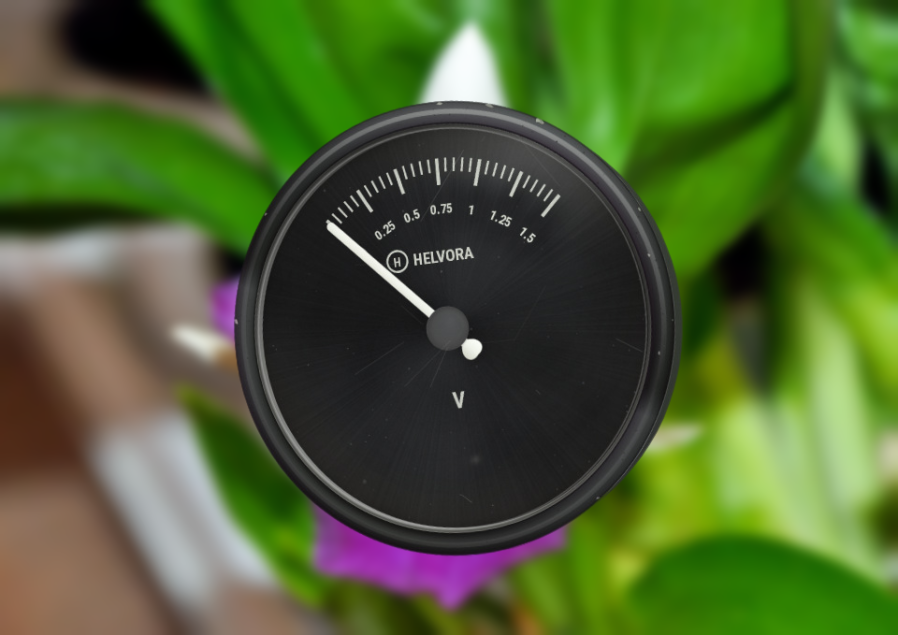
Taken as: 0 V
